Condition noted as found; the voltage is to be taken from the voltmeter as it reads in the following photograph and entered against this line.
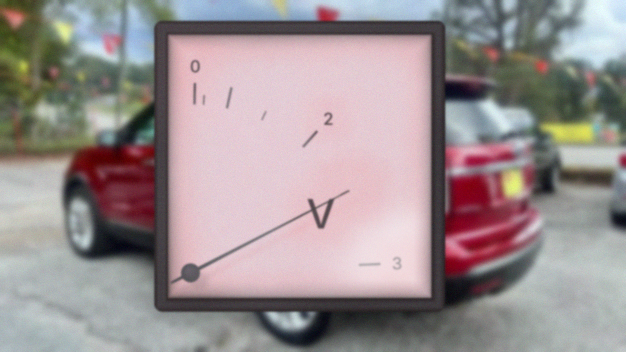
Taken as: 2.5 V
